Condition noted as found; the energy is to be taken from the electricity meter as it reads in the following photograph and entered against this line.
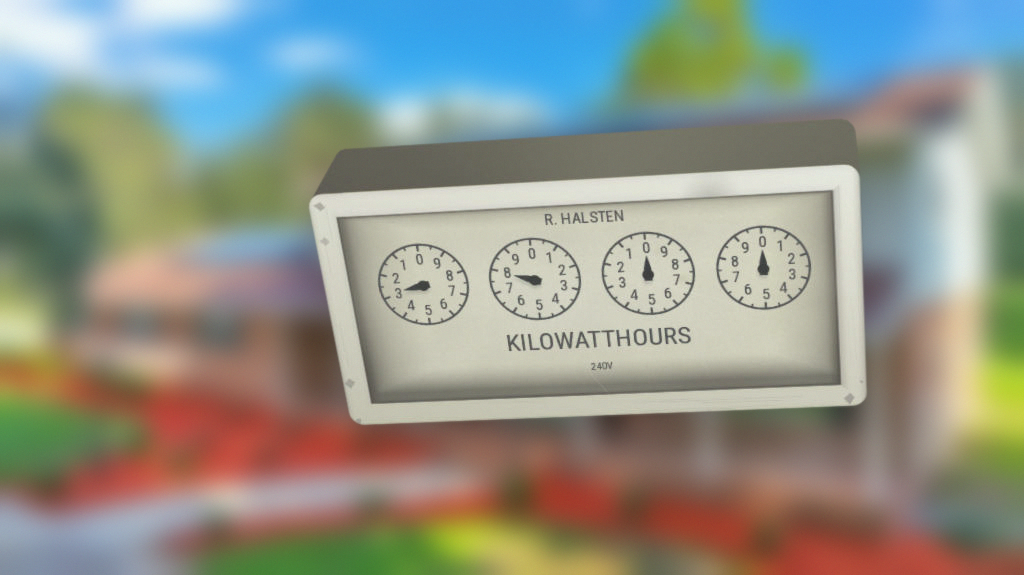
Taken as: 2800 kWh
